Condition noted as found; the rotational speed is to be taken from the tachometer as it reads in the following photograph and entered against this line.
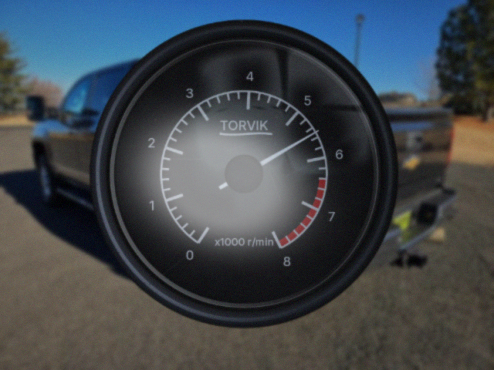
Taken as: 5500 rpm
